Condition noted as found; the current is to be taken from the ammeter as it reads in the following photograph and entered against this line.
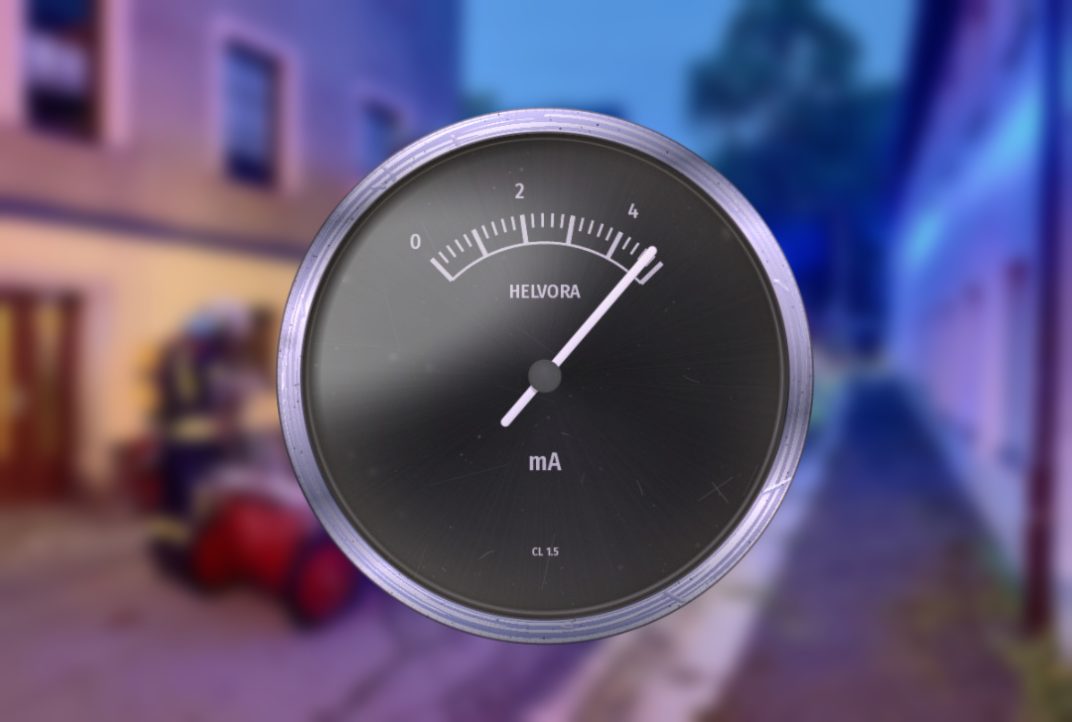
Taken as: 4.7 mA
